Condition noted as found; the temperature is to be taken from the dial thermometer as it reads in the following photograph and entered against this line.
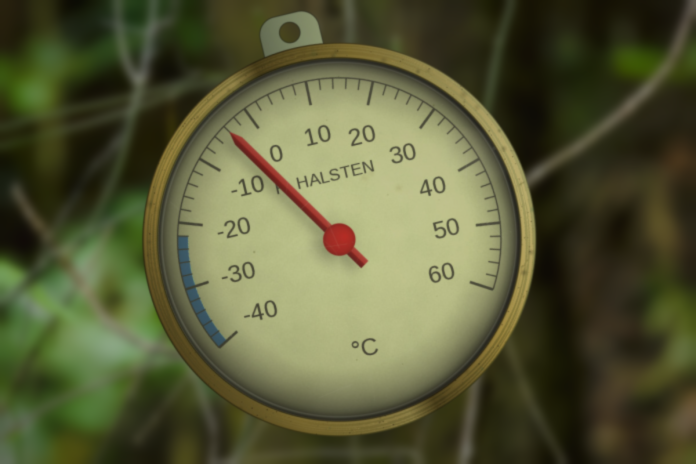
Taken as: -4 °C
